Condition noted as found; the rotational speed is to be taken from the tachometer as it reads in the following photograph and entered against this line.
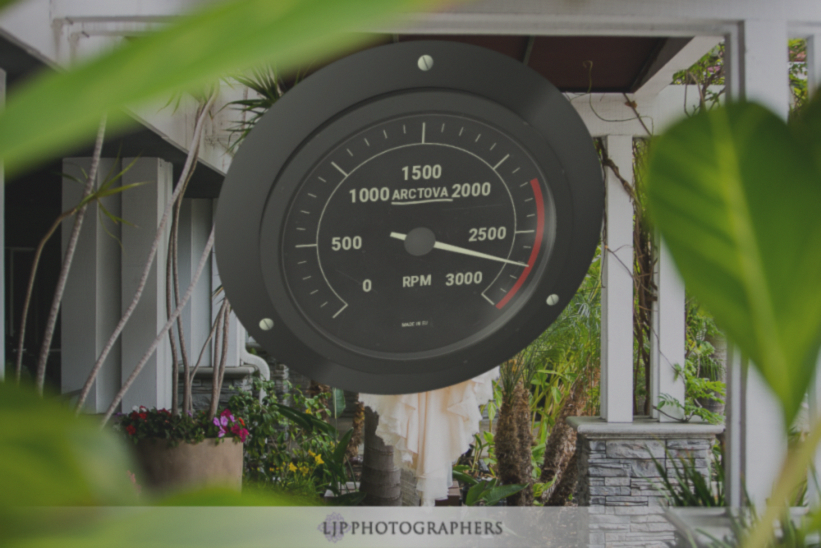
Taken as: 2700 rpm
